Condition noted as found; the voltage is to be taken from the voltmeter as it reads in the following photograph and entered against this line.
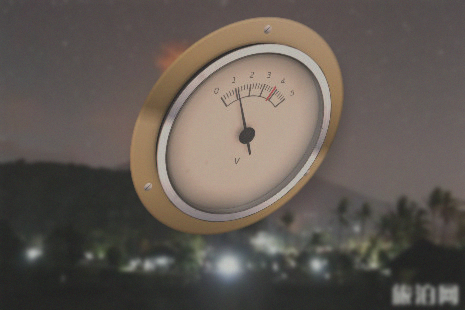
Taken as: 1 V
